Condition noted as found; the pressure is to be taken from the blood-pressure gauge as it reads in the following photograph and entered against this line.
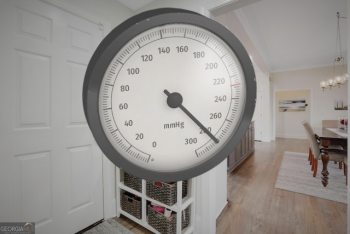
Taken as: 280 mmHg
